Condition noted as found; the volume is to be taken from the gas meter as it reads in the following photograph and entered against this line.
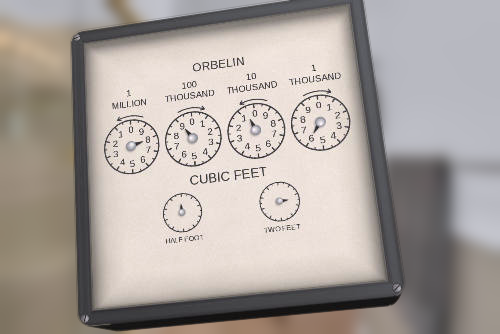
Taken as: 790600 ft³
